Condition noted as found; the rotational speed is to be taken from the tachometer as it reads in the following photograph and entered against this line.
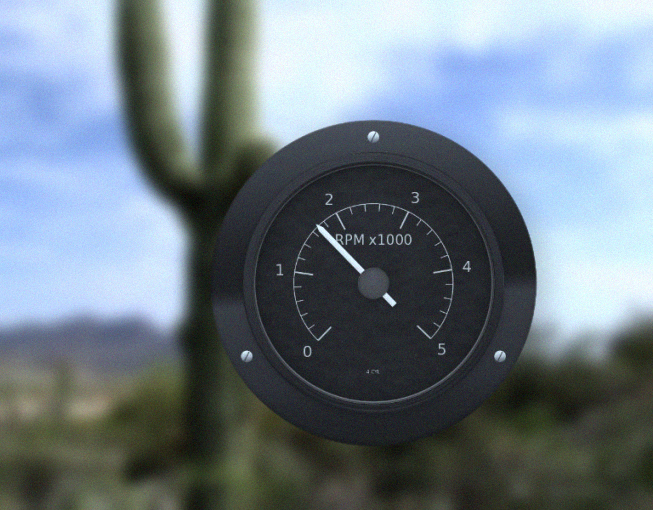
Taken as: 1700 rpm
